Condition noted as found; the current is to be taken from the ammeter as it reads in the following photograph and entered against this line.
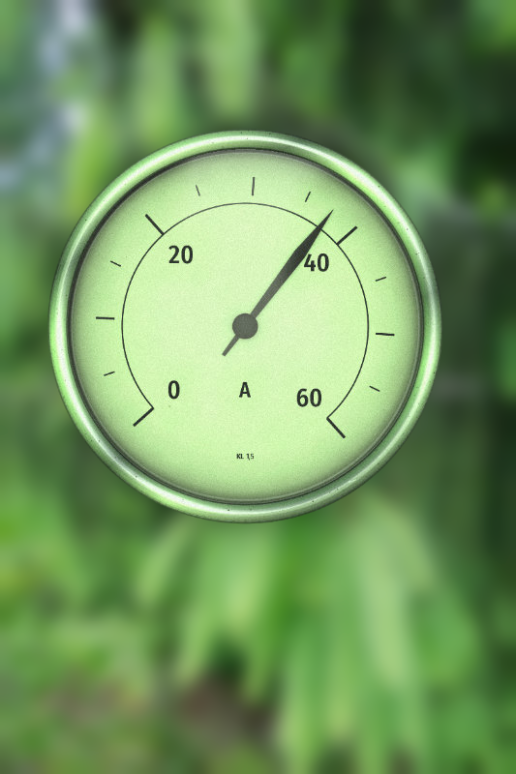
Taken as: 37.5 A
